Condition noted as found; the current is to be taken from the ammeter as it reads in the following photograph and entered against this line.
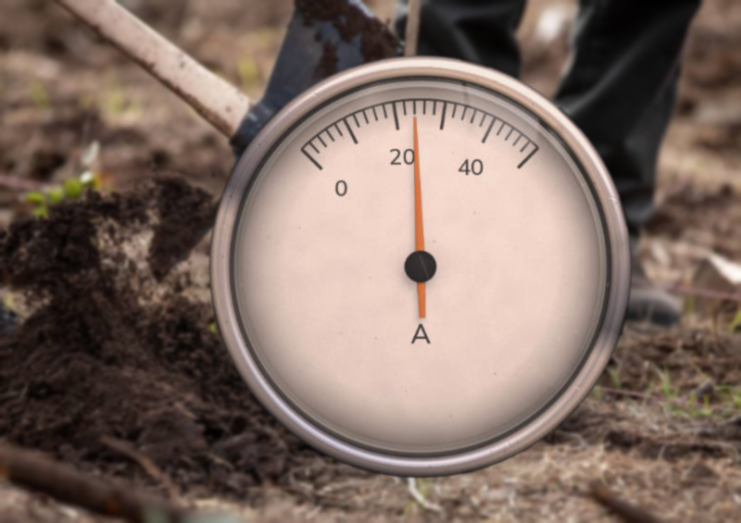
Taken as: 24 A
